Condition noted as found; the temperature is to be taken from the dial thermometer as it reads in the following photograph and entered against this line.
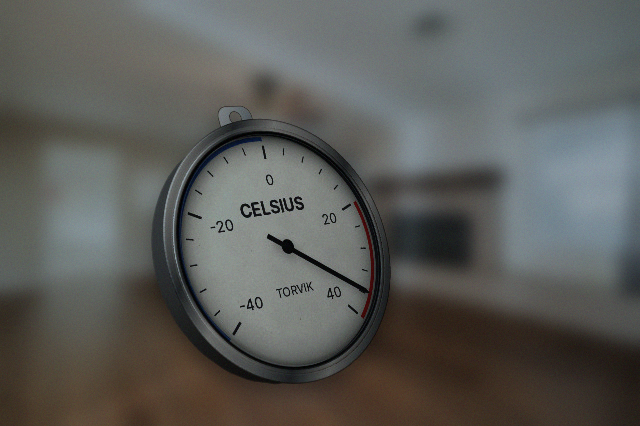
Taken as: 36 °C
